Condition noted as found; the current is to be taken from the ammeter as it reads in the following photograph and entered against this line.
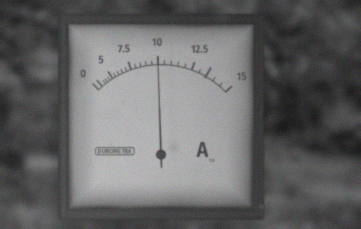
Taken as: 10 A
